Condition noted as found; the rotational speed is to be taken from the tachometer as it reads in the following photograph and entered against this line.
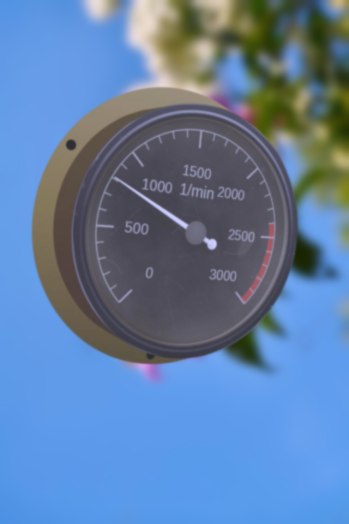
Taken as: 800 rpm
